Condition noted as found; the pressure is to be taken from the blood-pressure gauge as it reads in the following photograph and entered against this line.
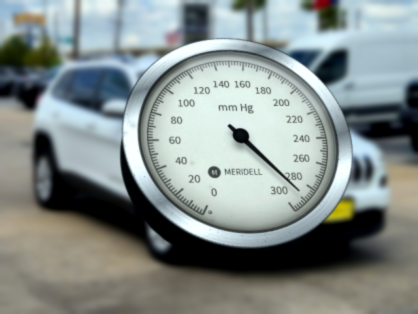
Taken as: 290 mmHg
